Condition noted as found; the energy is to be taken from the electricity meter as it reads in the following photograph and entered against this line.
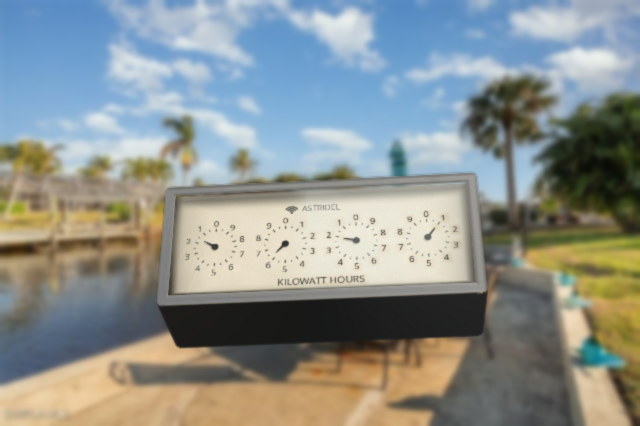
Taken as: 1621 kWh
